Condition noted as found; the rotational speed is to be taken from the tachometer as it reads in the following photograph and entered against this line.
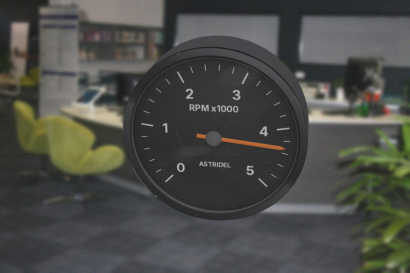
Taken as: 4300 rpm
